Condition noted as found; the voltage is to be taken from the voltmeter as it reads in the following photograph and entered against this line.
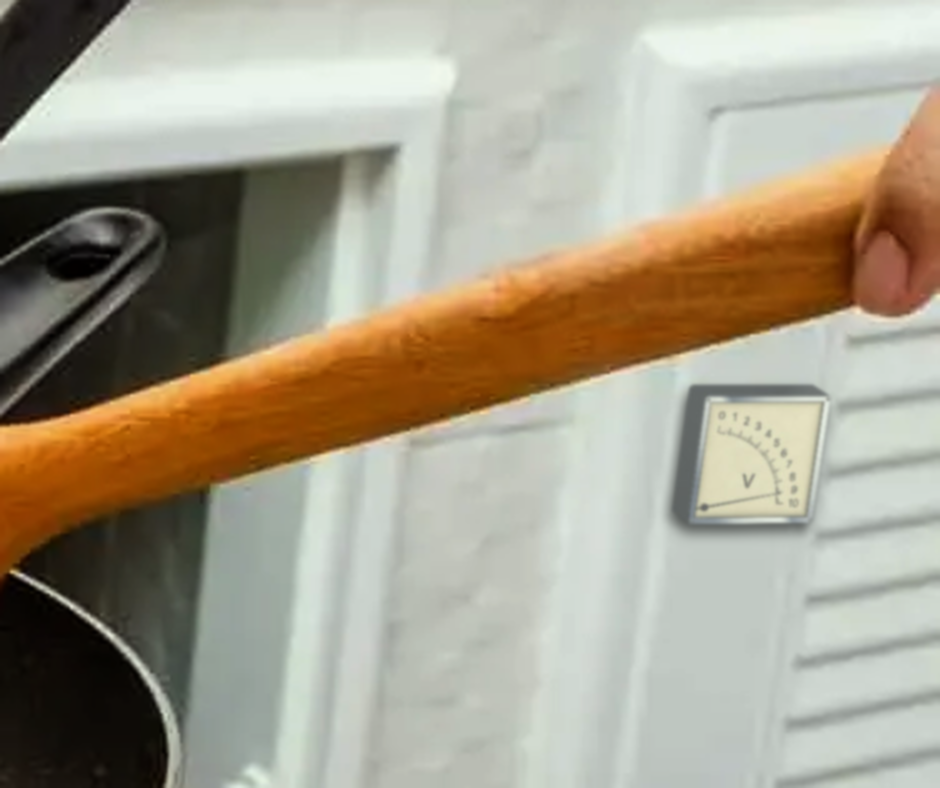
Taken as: 9 V
